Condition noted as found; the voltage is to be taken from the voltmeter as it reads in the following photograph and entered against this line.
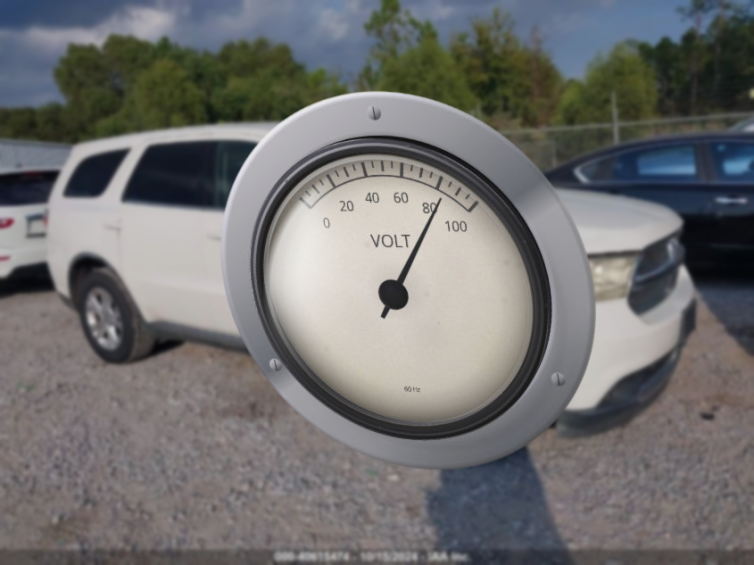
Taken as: 85 V
